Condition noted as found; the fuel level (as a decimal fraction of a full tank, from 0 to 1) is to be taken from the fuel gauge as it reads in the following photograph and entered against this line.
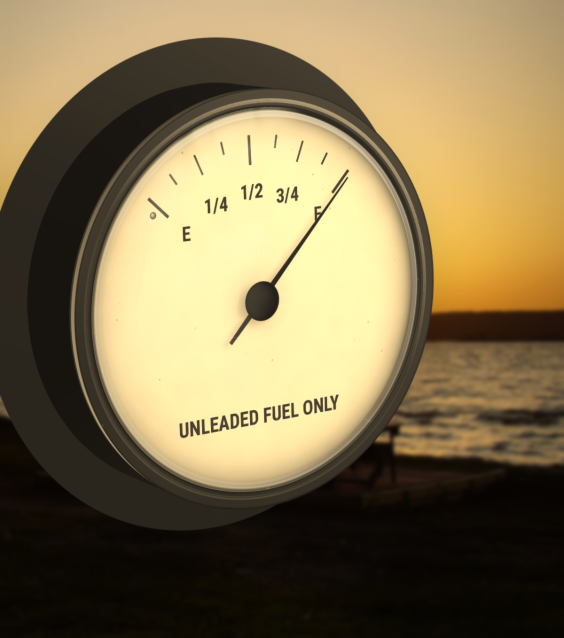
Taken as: 1
